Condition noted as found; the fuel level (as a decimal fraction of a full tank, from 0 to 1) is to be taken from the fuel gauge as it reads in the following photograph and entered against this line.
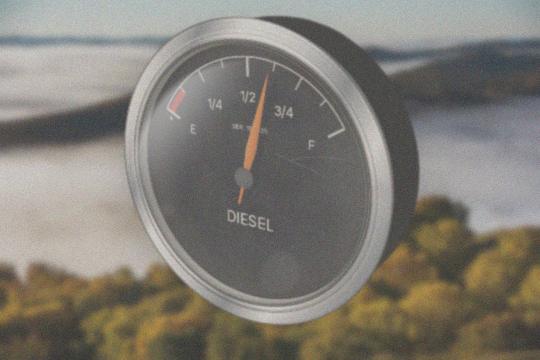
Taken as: 0.625
